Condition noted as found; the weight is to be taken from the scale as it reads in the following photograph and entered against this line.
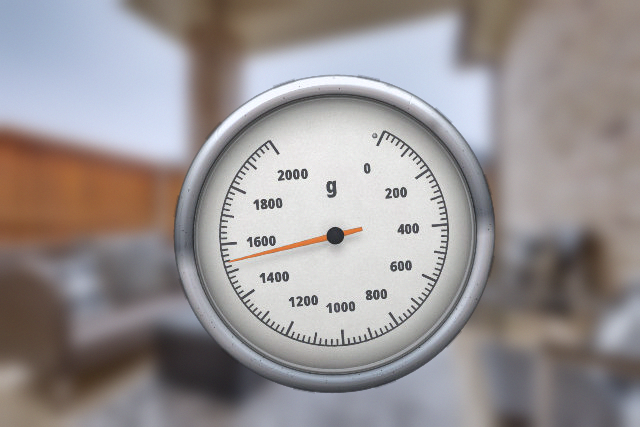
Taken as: 1540 g
